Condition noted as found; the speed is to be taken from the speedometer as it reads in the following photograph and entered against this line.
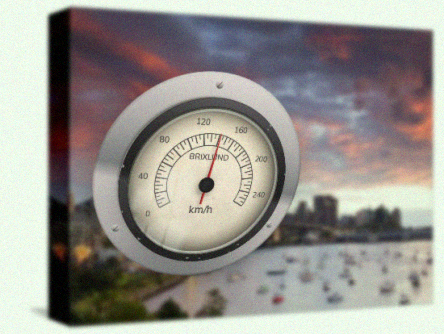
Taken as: 140 km/h
